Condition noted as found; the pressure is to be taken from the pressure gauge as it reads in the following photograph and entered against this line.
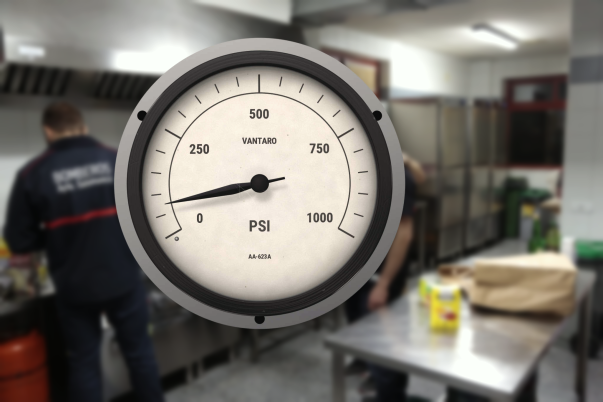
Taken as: 75 psi
